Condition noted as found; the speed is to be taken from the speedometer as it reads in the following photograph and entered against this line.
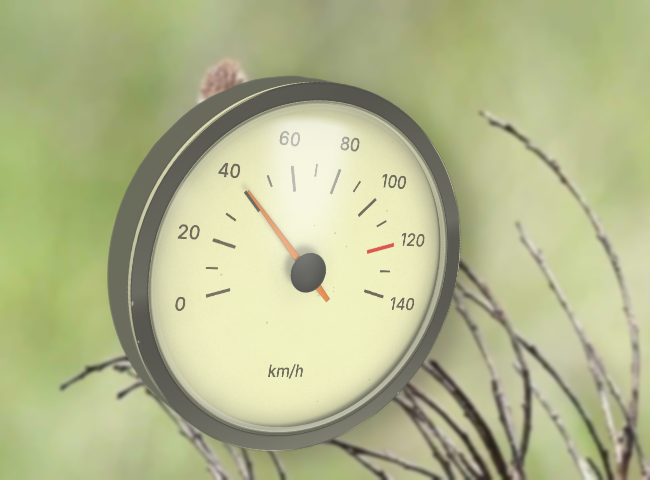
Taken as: 40 km/h
